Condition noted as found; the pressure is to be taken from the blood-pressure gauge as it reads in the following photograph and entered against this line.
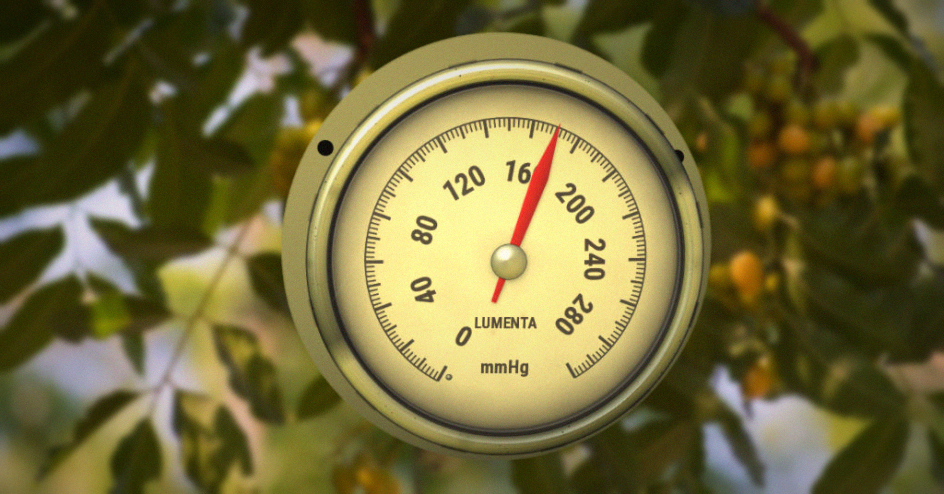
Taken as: 170 mmHg
